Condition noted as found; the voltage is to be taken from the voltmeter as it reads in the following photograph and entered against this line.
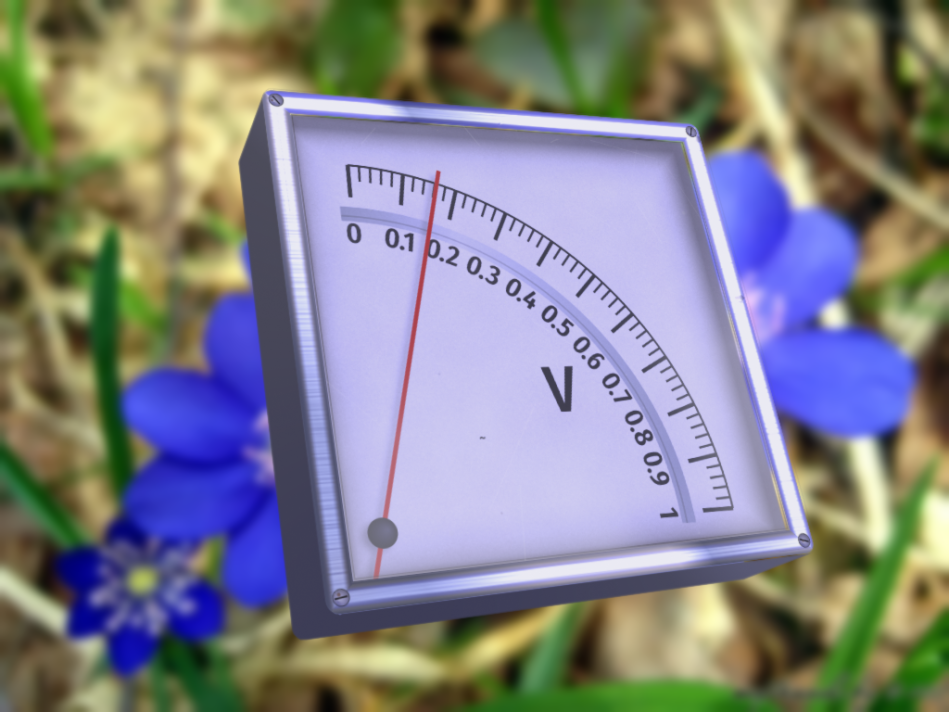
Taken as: 0.16 V
